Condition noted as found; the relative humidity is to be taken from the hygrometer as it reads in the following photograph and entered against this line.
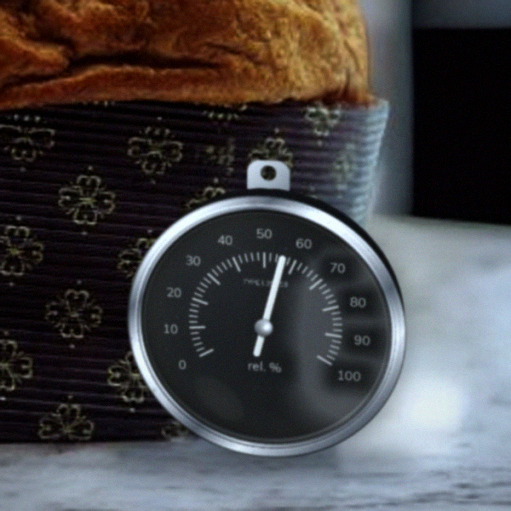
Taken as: 56 %
